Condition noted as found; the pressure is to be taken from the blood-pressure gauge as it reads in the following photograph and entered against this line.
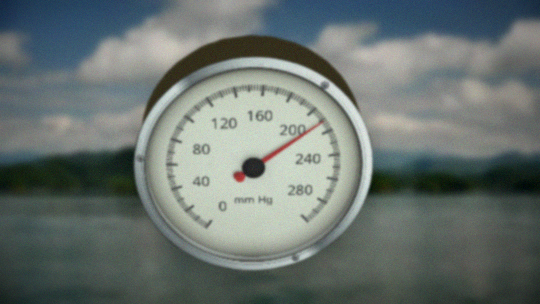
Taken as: 210 mmHg
